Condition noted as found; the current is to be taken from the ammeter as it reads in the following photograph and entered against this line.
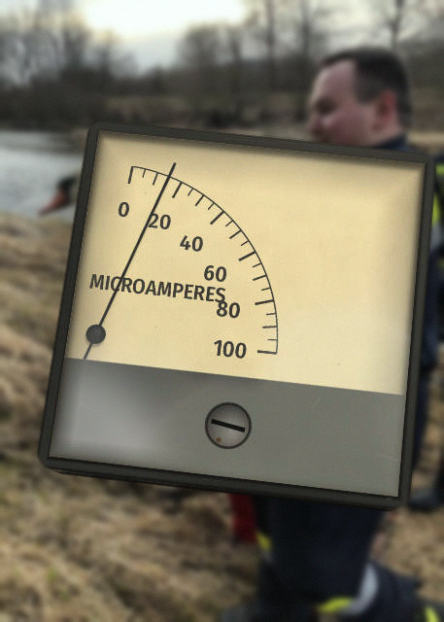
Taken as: 15 µA
